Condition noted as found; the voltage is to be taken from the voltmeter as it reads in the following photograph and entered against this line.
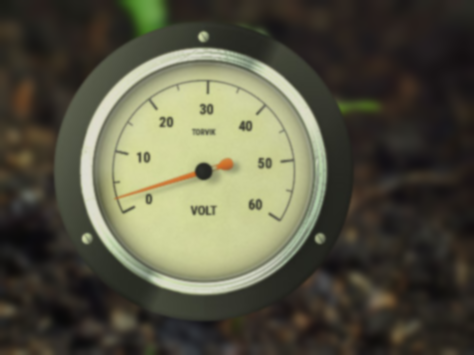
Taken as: 2.5 V
